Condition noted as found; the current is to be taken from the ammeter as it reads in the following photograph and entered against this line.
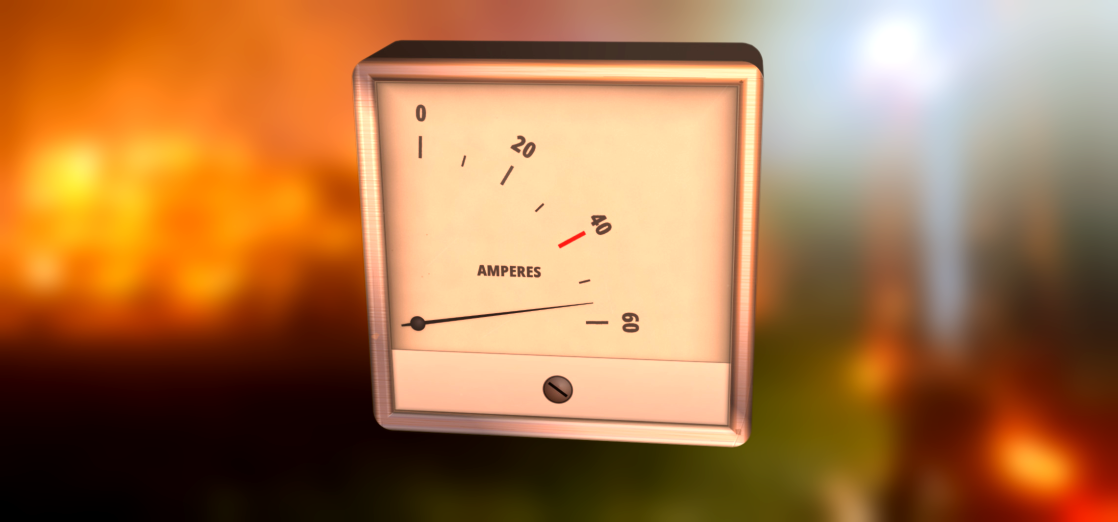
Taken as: 55 A
